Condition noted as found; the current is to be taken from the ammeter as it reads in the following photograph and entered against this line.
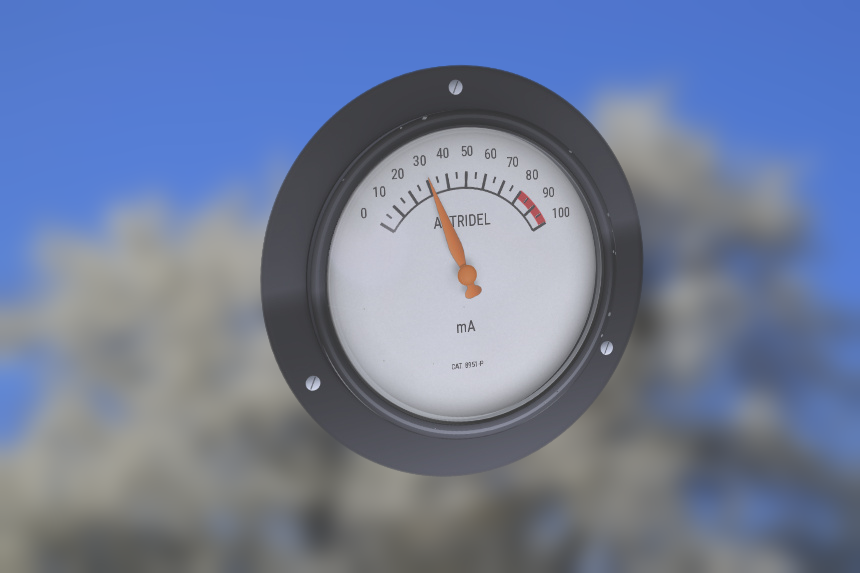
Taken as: 30 mA
